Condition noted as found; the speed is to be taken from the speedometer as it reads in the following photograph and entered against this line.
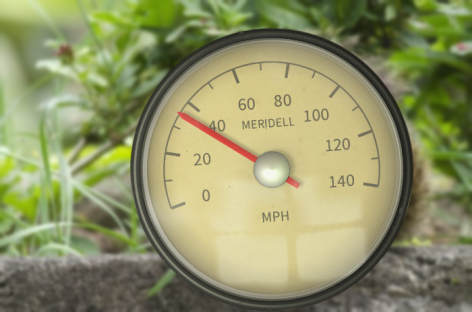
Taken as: 35 mph
